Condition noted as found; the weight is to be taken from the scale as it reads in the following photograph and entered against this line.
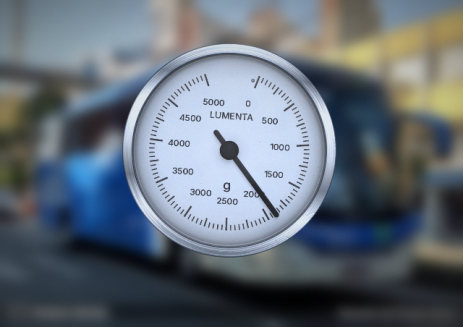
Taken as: 1900 g
